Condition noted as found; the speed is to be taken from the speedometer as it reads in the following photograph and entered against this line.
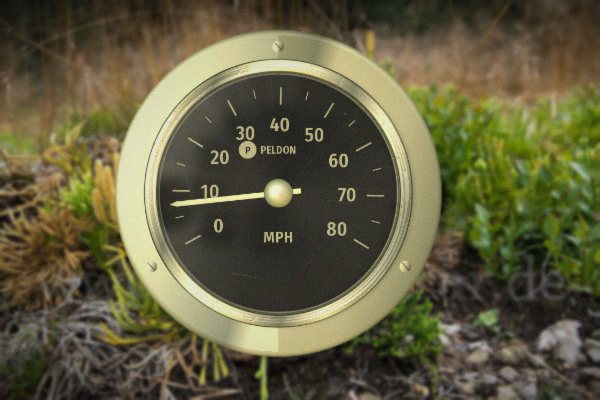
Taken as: 7.5 mph
